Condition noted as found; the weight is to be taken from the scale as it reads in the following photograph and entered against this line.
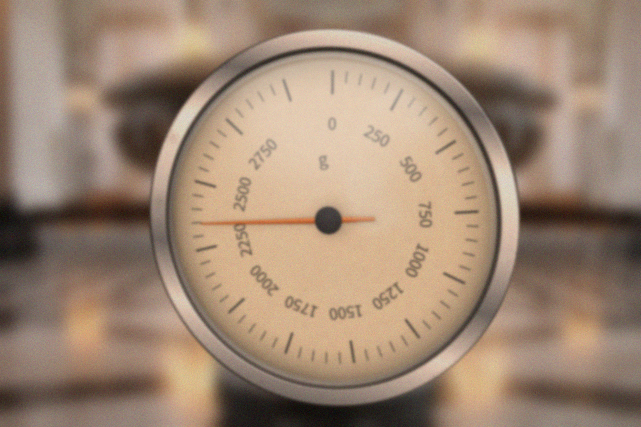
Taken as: 2350 g
